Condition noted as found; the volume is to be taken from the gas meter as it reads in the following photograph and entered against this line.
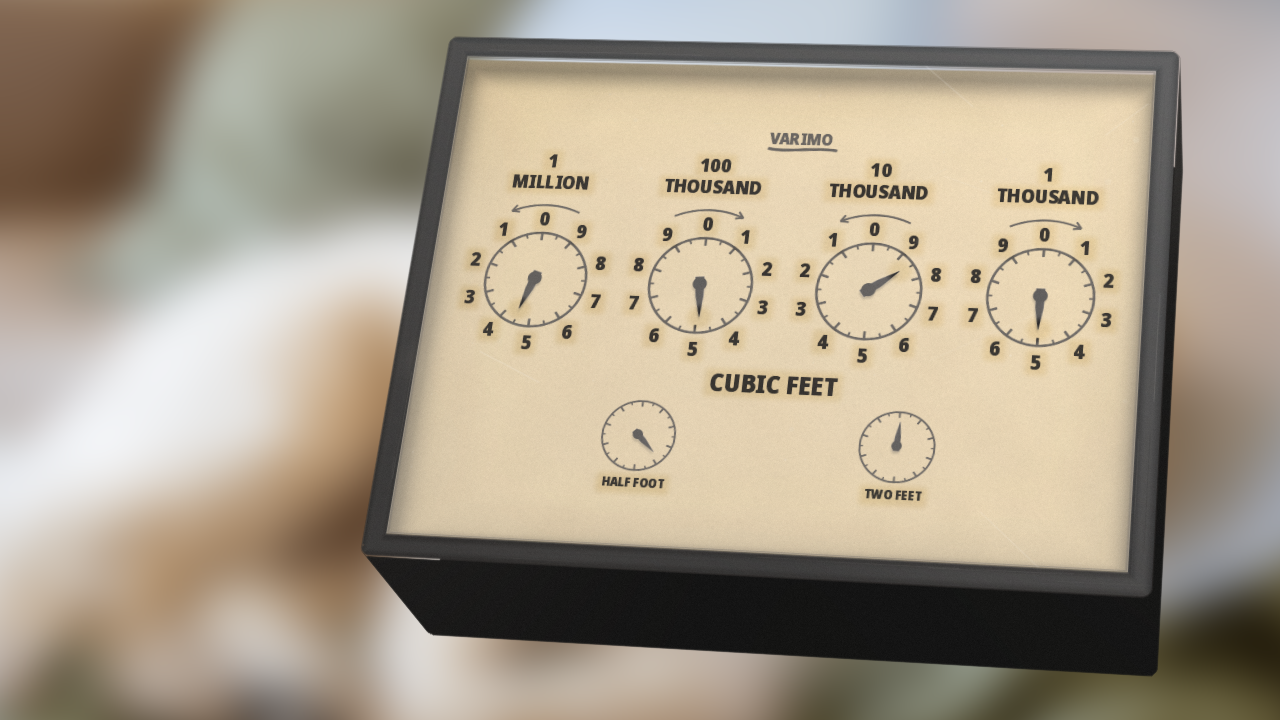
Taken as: 448500 ft³
